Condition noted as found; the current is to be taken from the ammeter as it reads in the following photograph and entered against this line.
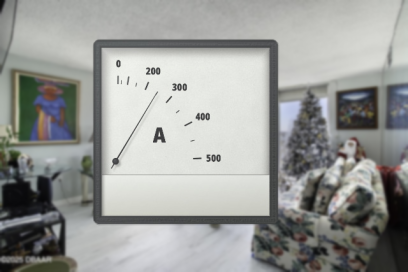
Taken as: 250 A
